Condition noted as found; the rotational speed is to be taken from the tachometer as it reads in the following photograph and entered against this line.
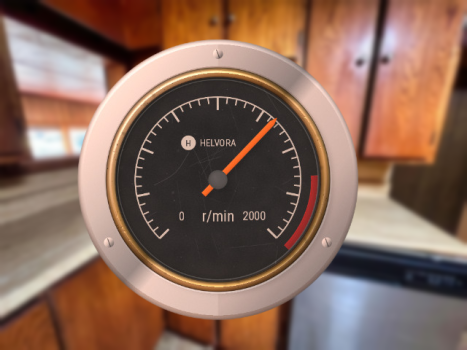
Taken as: 1325 rpm
